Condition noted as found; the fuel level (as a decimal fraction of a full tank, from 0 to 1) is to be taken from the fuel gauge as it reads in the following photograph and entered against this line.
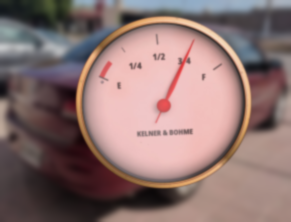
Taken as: 0.75
